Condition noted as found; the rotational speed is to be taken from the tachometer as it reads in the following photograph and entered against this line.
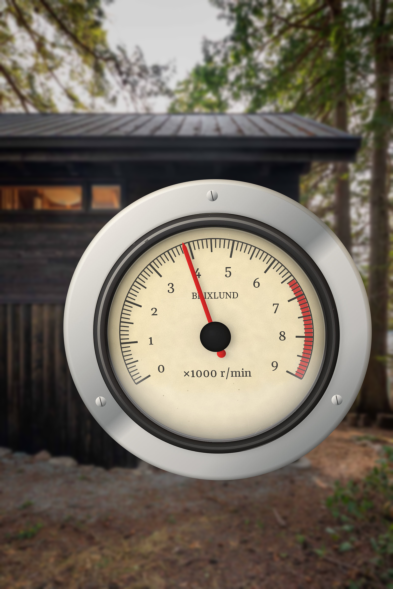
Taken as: 3900 rpm
